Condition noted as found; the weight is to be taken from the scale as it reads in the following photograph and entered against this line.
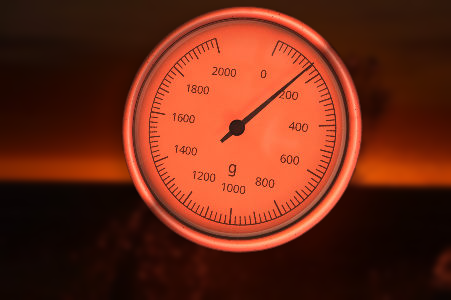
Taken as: 160 g
